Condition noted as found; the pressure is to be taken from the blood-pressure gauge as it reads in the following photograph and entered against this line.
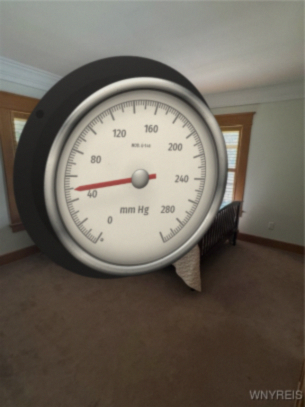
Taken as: 50 mmHg
